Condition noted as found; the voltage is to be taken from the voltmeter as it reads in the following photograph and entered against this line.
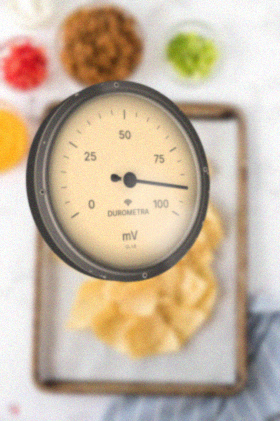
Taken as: 90 mV
